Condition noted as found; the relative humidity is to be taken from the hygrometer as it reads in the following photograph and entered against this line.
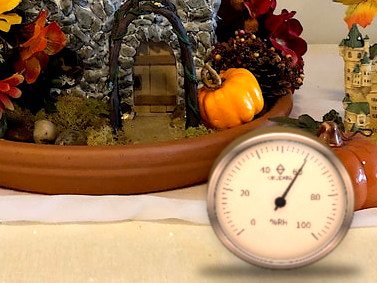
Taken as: 60 %
